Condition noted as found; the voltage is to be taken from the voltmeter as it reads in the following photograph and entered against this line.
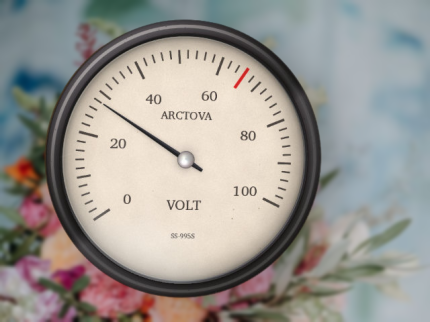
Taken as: 28 V
